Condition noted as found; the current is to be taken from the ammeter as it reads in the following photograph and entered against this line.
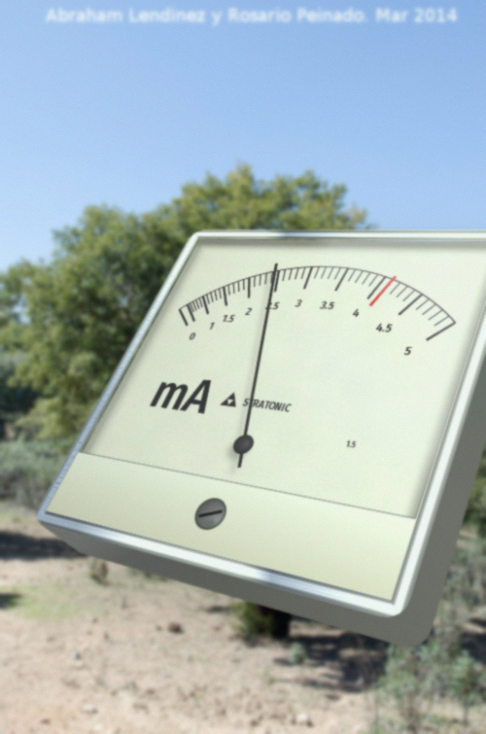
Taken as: 2.5 mA
